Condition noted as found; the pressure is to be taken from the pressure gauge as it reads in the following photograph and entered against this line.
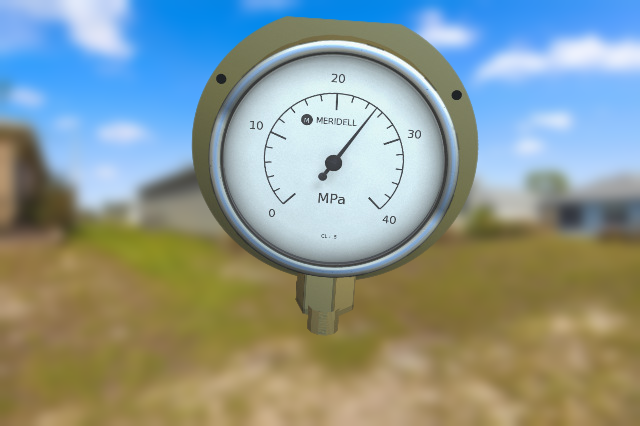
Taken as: 25 MPa
